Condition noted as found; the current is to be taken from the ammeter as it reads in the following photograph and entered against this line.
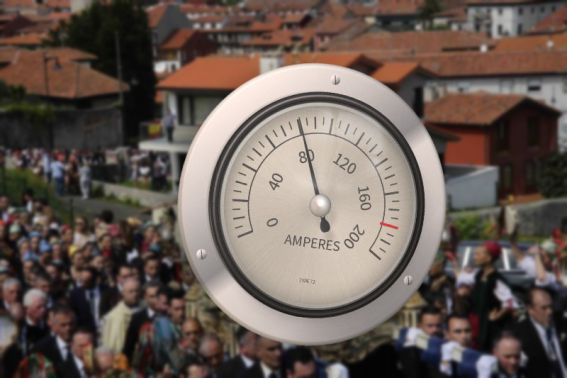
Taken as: 80 A
